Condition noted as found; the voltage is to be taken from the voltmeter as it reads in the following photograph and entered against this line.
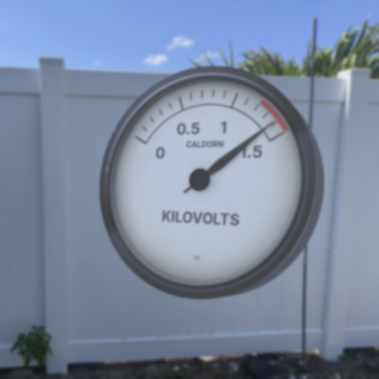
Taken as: 1.4 kV
